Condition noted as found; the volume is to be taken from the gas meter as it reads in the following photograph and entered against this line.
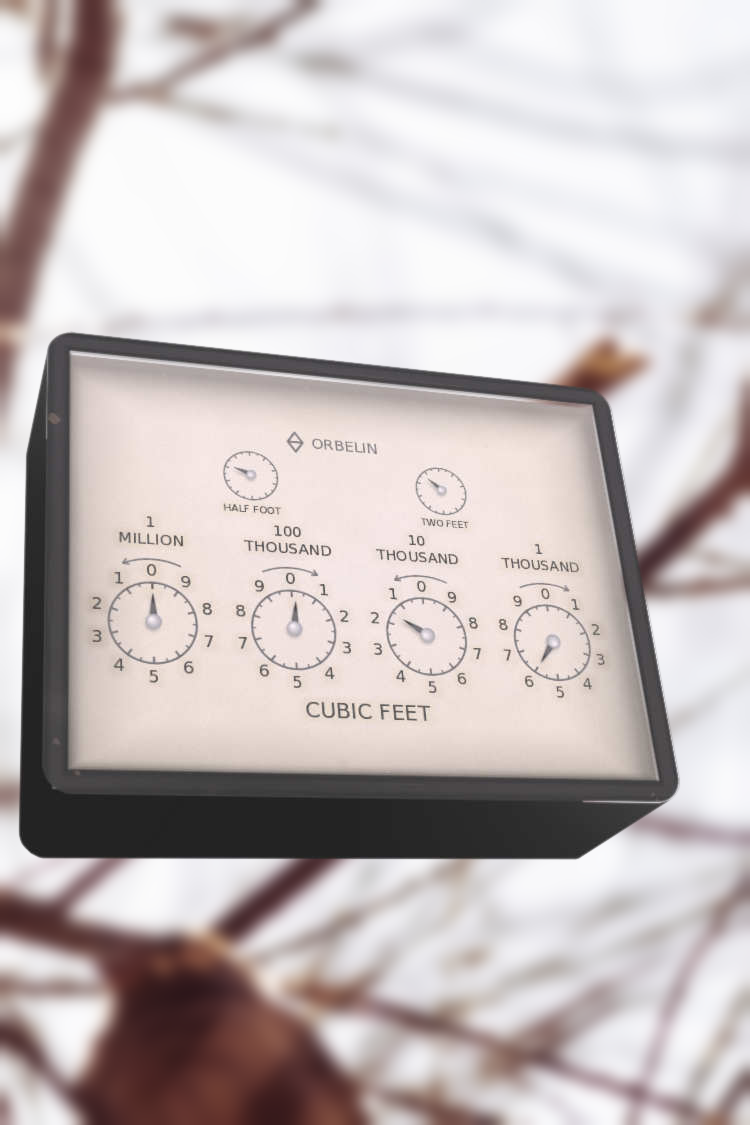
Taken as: 1600 ft³
